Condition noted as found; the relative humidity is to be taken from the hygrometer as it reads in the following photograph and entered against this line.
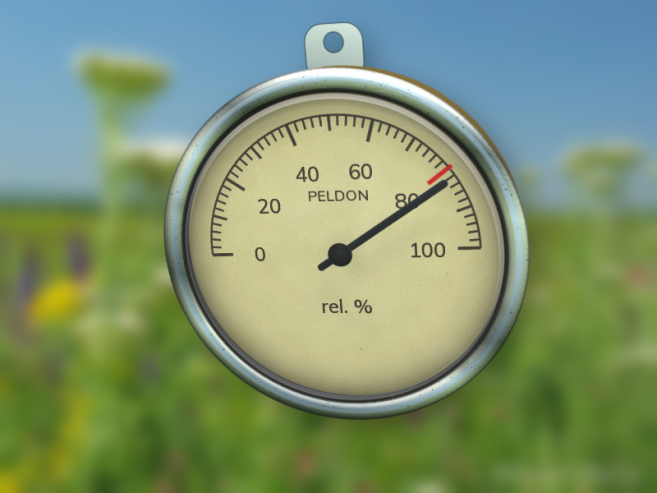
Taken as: 82 %
